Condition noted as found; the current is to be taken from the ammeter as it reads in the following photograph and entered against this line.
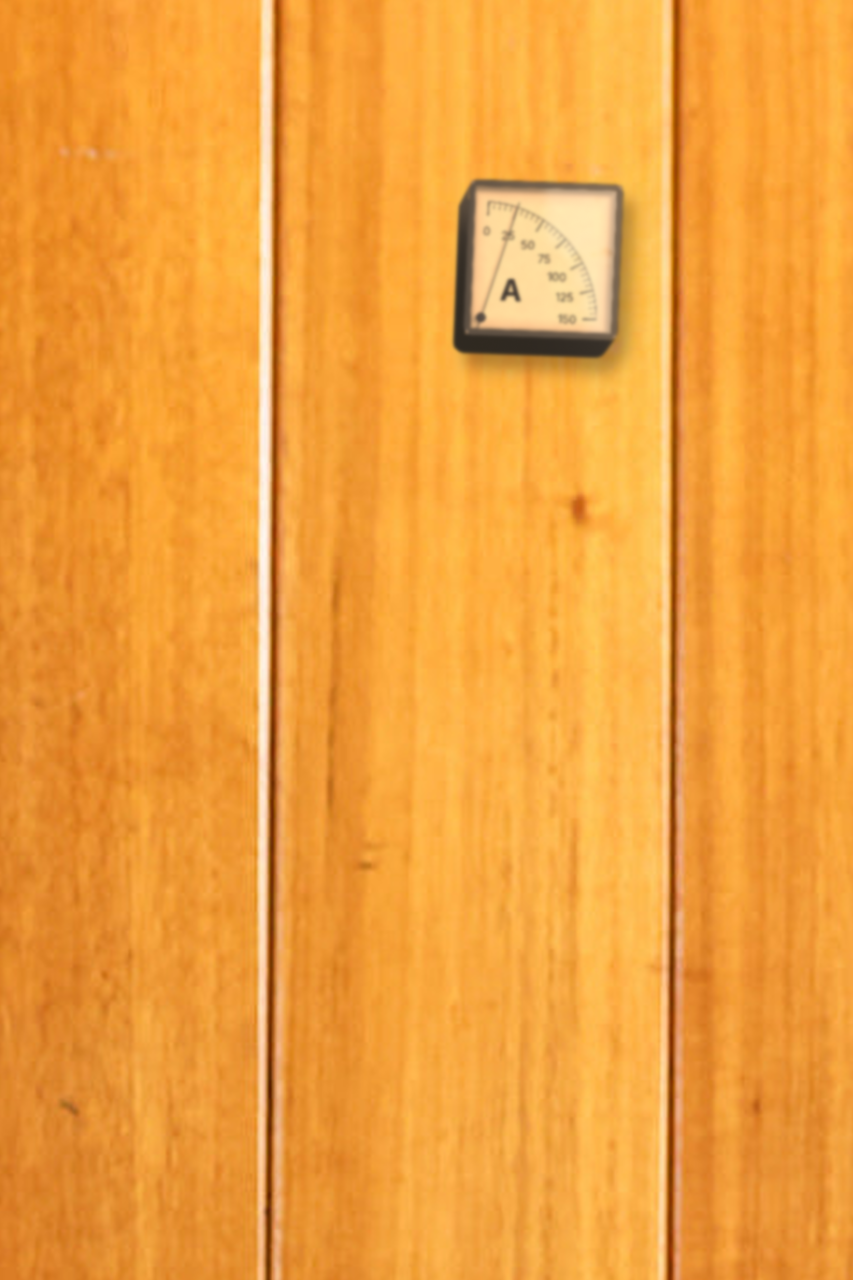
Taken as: 25 A
